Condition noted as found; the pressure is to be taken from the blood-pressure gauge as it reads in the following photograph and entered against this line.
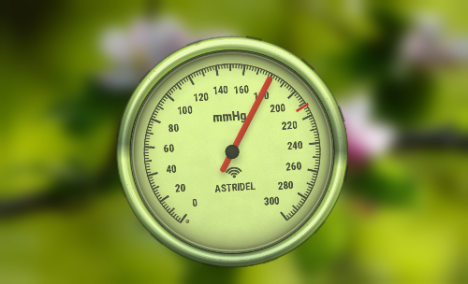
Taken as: 180 mmHg
